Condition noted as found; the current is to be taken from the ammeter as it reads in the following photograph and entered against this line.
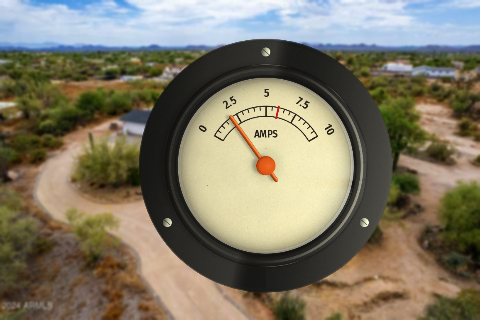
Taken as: 2 A
